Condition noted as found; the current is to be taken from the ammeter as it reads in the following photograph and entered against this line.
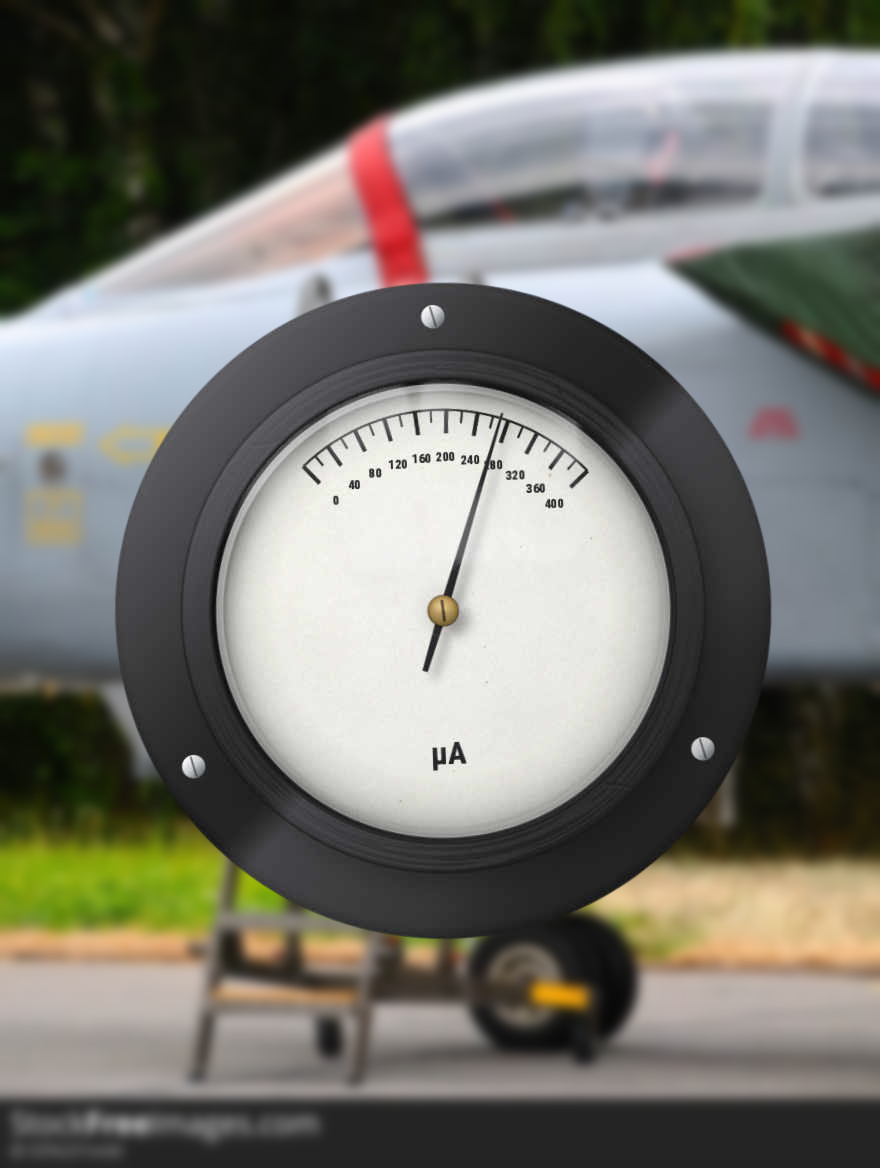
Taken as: 270 µA
